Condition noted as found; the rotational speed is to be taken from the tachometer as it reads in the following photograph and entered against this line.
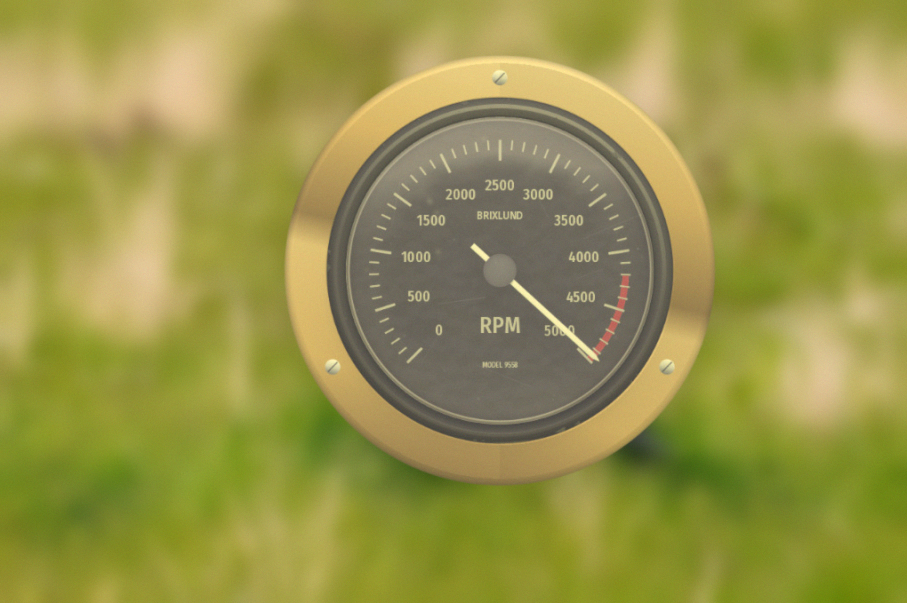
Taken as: 4950 rpm
